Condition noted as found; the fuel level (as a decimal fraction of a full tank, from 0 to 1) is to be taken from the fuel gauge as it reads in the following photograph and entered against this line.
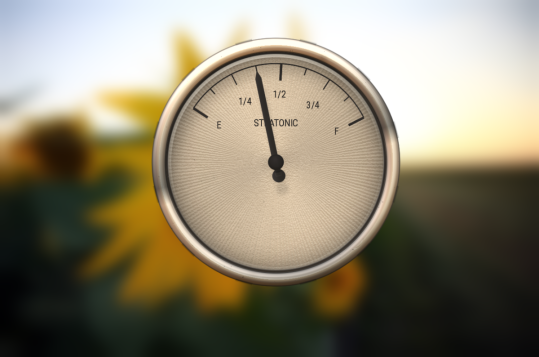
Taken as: 0.375
